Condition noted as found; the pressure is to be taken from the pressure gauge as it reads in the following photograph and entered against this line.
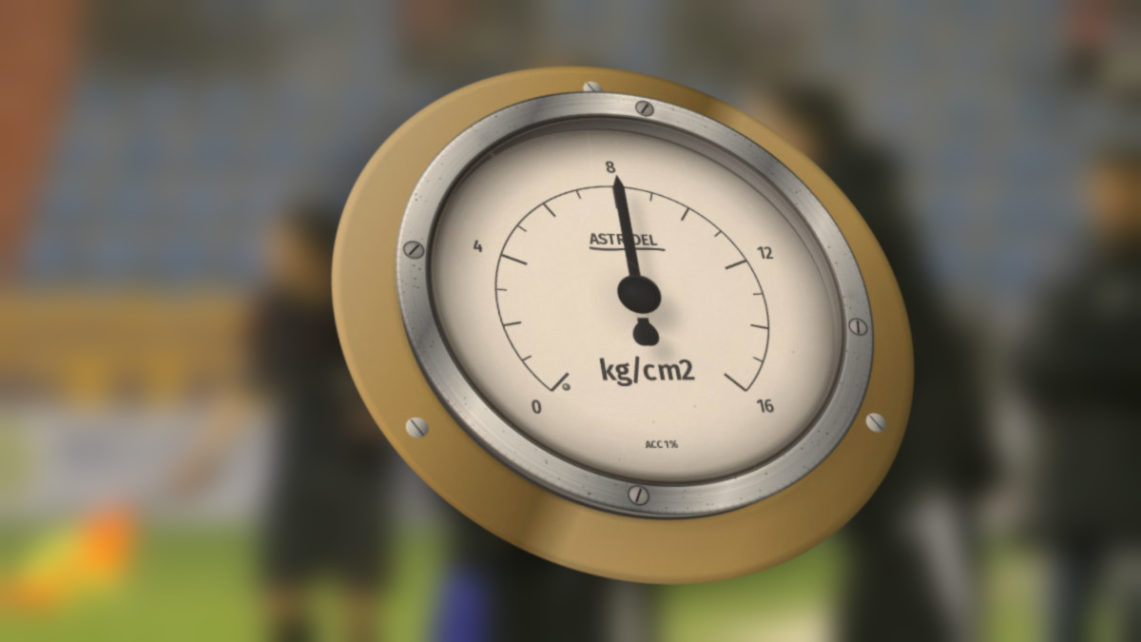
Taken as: 8 kg/cm²
